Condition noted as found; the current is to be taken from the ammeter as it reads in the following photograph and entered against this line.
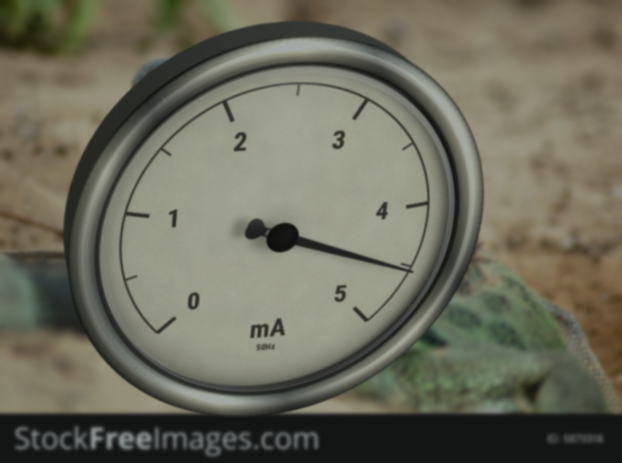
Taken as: 4.5 mA
